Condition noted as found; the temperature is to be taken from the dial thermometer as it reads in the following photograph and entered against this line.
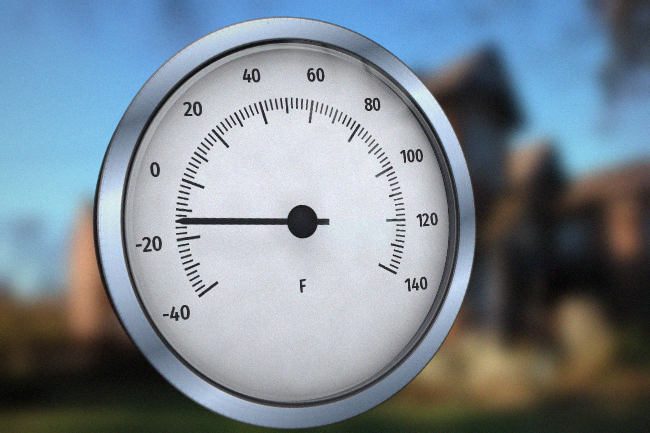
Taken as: -14 °F
